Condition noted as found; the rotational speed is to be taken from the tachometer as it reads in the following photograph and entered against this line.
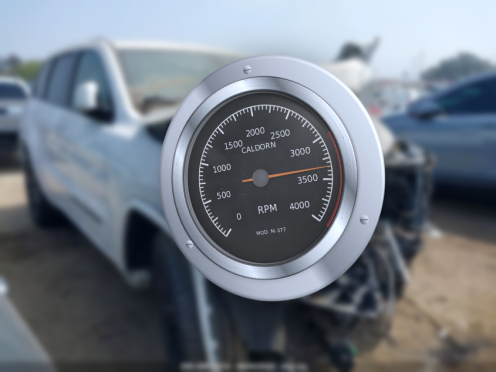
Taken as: 3350 rpm
